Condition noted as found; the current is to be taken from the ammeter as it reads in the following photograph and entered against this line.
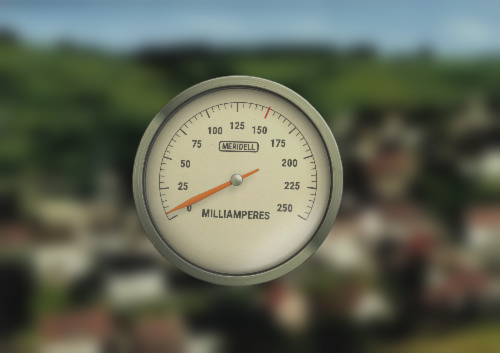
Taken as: 5 mA
